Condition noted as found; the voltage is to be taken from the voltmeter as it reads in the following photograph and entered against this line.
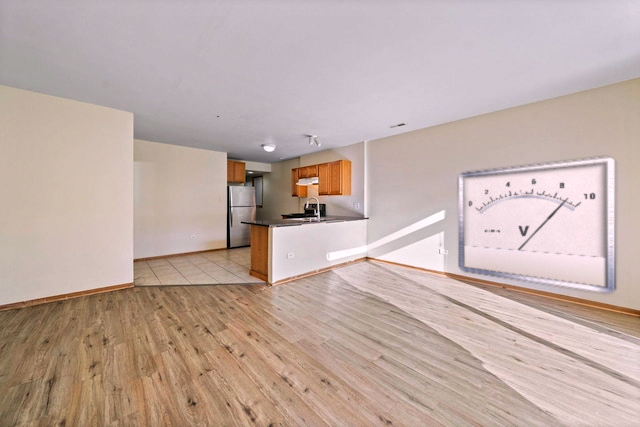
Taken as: 9 V
